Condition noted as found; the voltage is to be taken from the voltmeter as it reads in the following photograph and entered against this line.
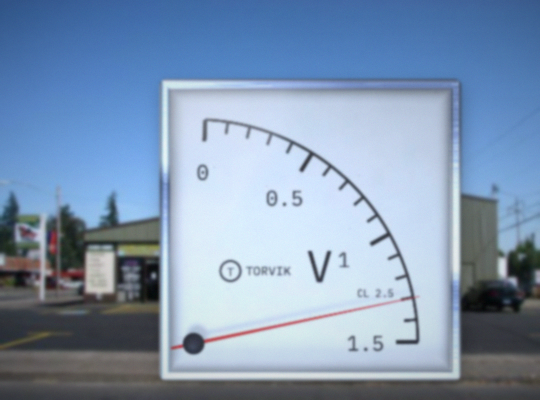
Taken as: 1.3 V
